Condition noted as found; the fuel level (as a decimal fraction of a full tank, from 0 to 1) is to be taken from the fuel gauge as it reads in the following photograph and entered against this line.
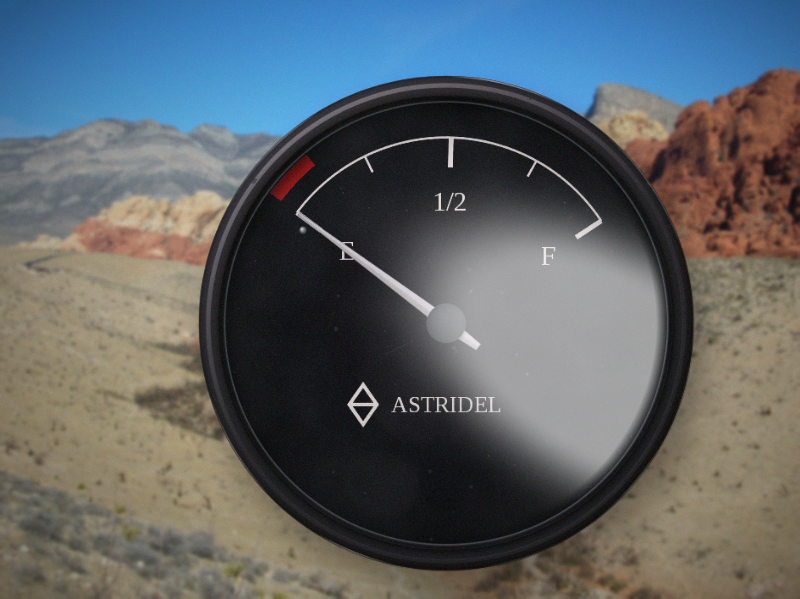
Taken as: 0
